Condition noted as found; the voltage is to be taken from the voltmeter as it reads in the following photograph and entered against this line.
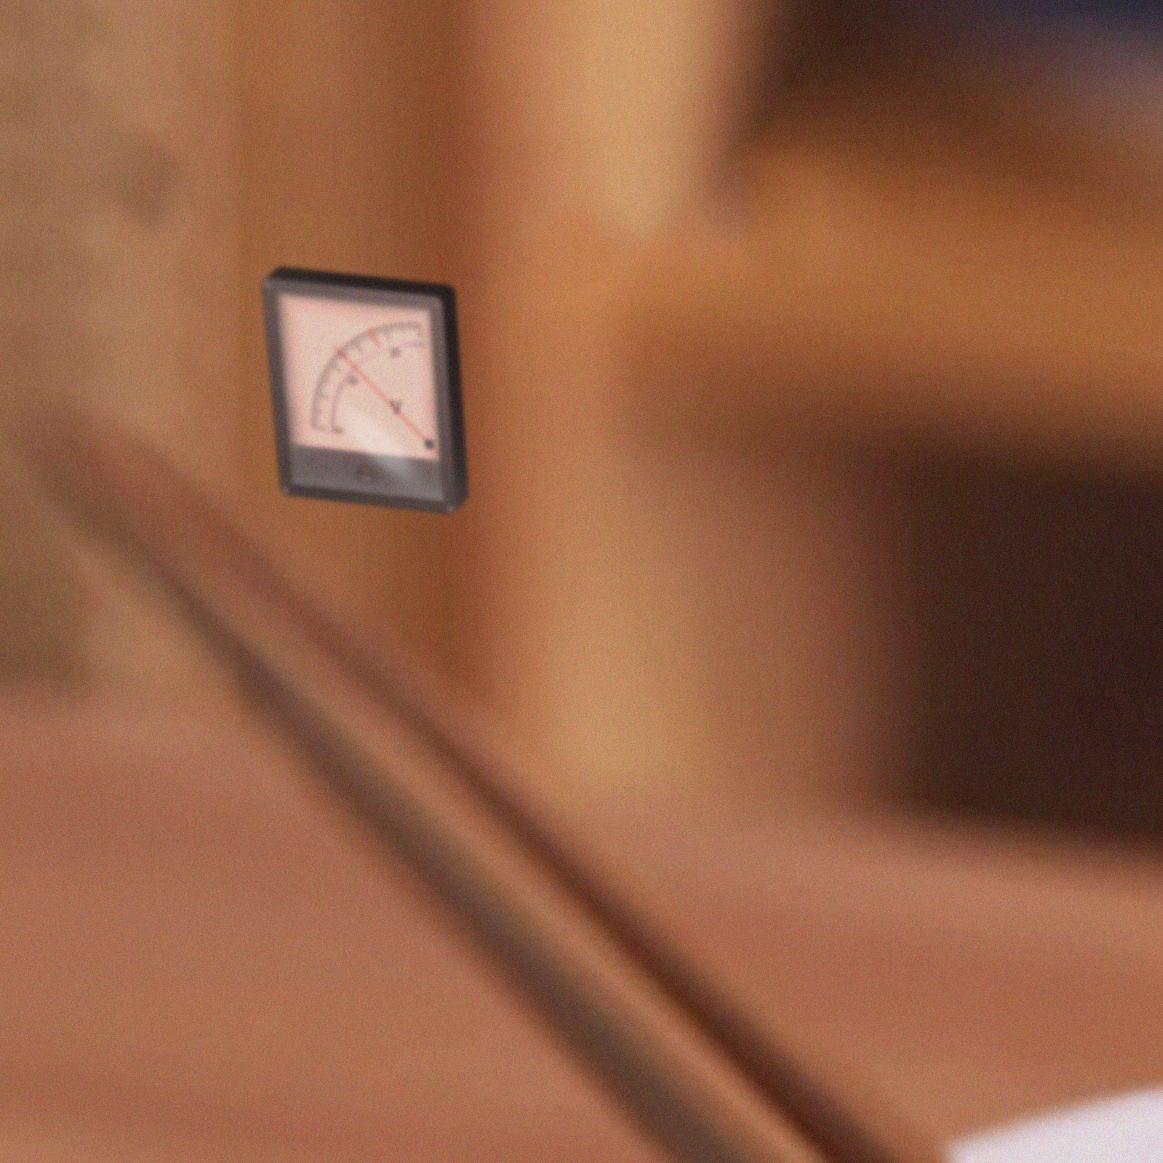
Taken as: 12.5 V
